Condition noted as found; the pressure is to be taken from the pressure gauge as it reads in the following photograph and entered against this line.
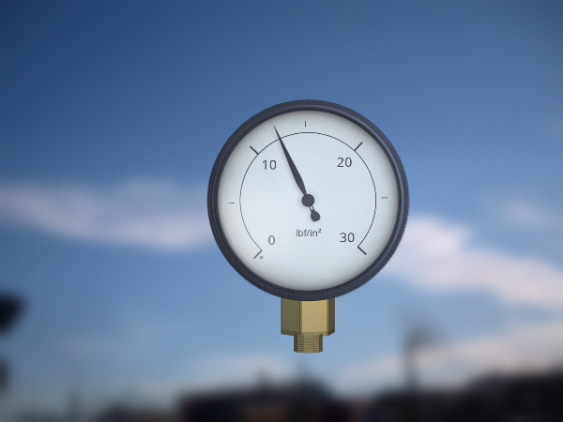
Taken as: 12.5 psi
